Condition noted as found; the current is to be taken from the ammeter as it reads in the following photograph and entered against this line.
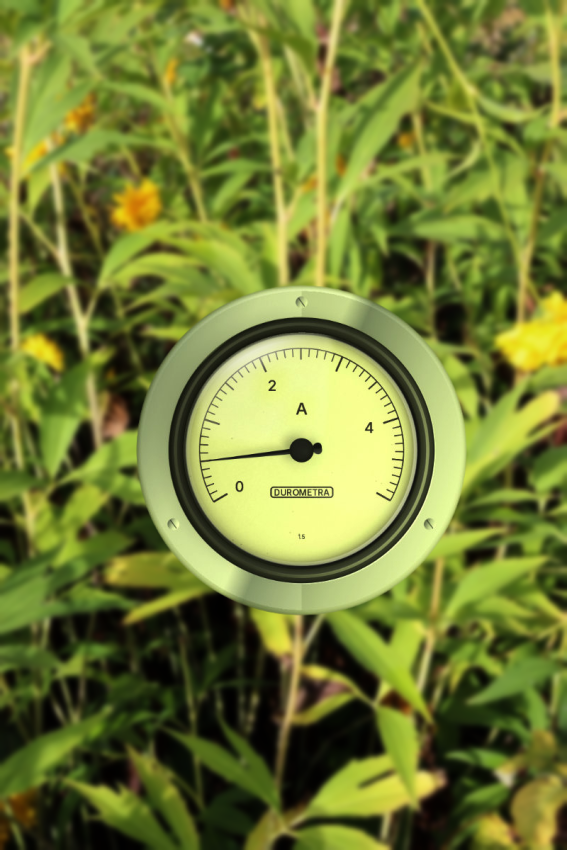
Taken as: 0.5 A
